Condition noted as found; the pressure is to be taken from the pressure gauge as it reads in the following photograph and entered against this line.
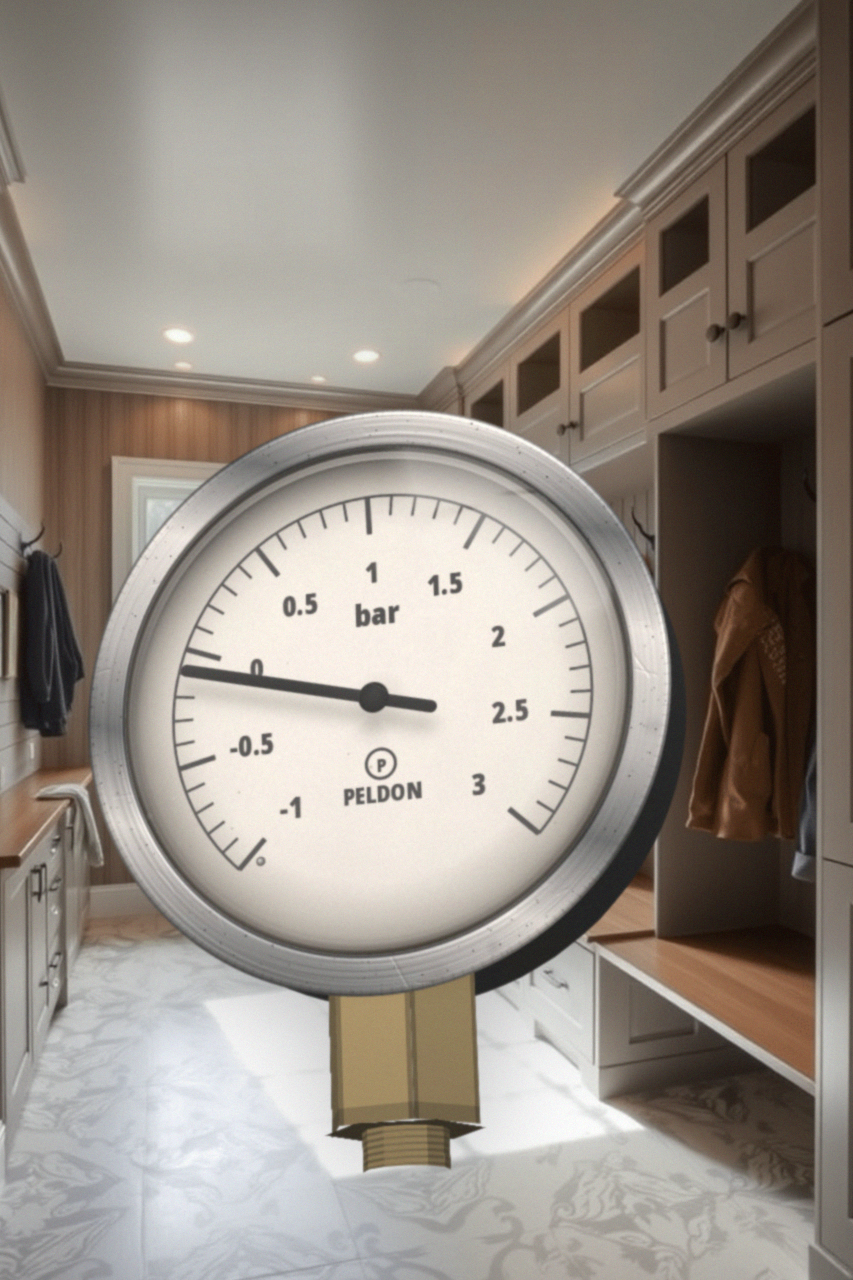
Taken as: -0.1 bar
